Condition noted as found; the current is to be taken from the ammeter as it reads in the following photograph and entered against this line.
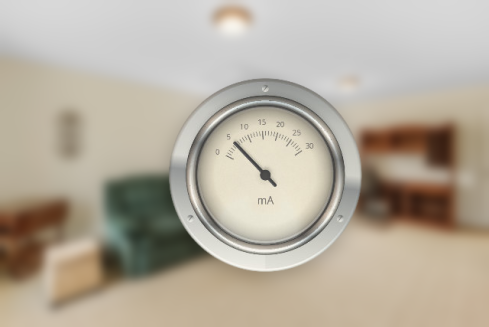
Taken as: 5 mA
